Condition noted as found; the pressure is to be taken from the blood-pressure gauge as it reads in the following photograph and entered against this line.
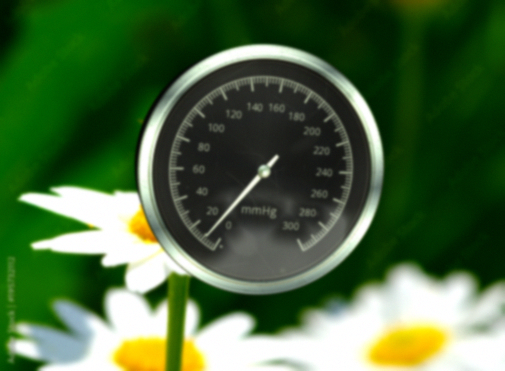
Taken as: 10 mmHg
